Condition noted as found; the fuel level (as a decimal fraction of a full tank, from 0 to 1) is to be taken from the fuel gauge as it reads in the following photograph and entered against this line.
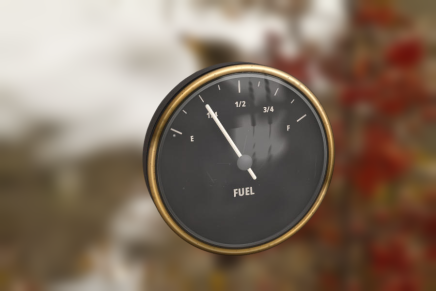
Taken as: 0.25
